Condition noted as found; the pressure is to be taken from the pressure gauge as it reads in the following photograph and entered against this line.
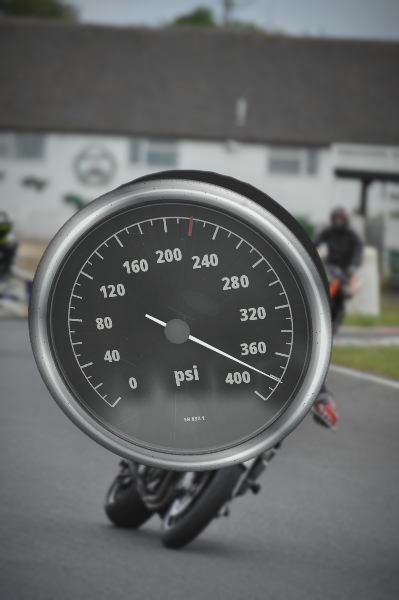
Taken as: 380 psi
